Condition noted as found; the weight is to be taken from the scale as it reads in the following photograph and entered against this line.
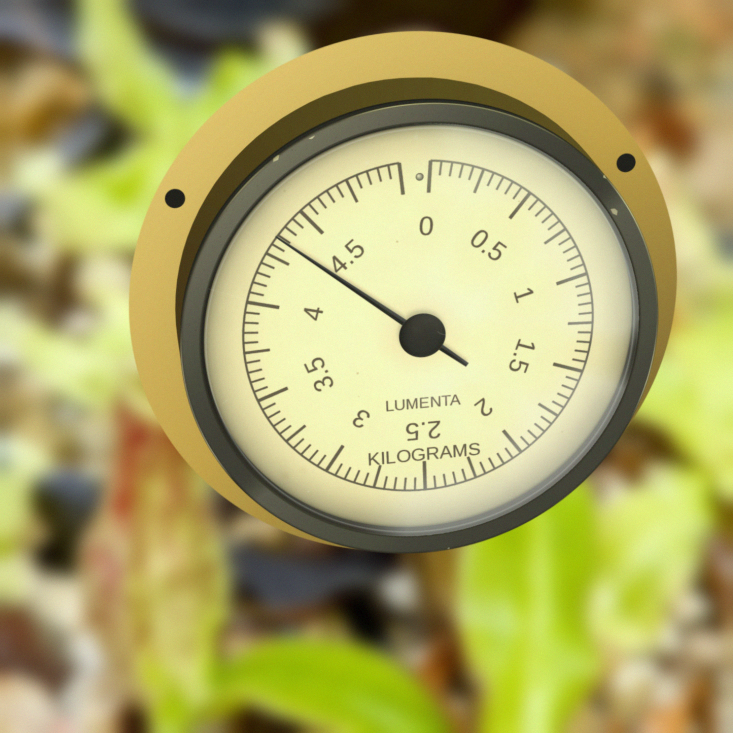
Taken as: 4.35 kg
